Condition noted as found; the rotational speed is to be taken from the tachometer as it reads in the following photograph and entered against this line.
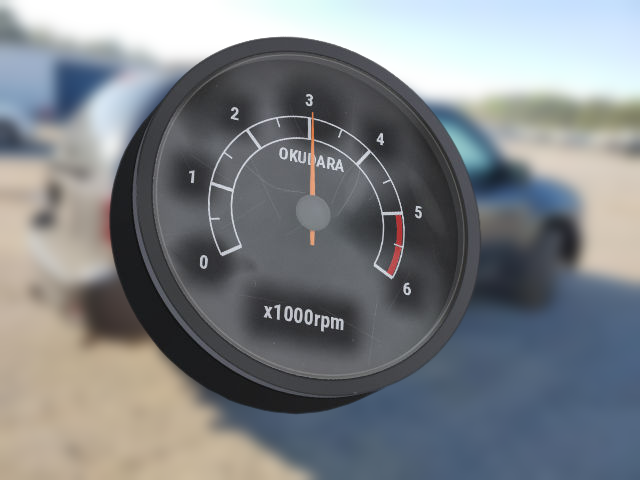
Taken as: 3000 rpm
